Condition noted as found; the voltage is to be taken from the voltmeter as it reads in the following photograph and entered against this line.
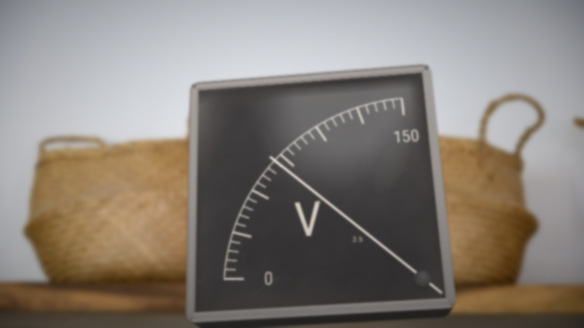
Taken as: 70 V
